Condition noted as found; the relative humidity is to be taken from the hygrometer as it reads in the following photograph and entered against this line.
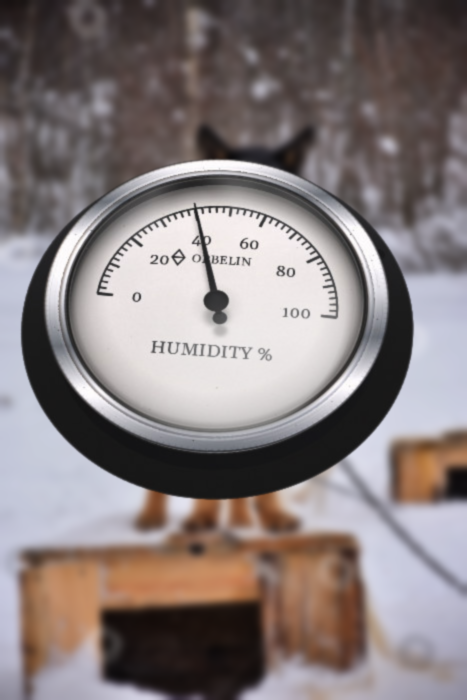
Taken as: 40 %
